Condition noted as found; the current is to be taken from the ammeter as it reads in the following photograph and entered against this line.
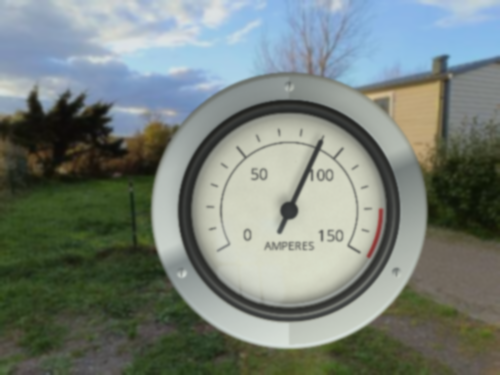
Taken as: 90 A
